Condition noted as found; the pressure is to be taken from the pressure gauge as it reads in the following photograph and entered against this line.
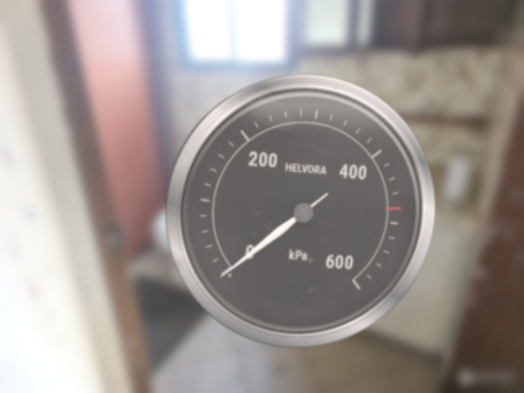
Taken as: 0 kPa
